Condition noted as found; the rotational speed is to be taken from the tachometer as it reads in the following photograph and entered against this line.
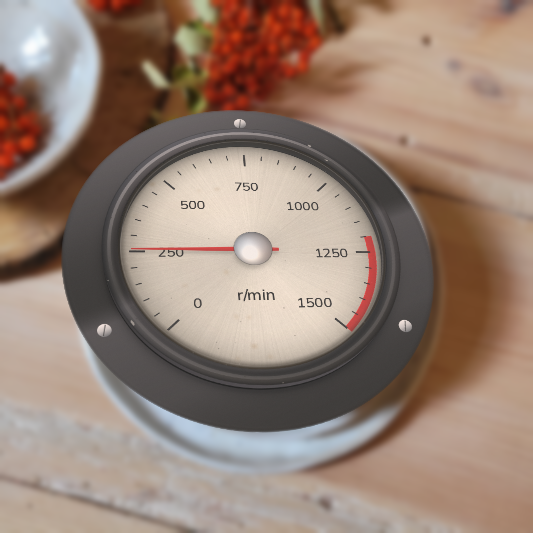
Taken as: 250 rpm
